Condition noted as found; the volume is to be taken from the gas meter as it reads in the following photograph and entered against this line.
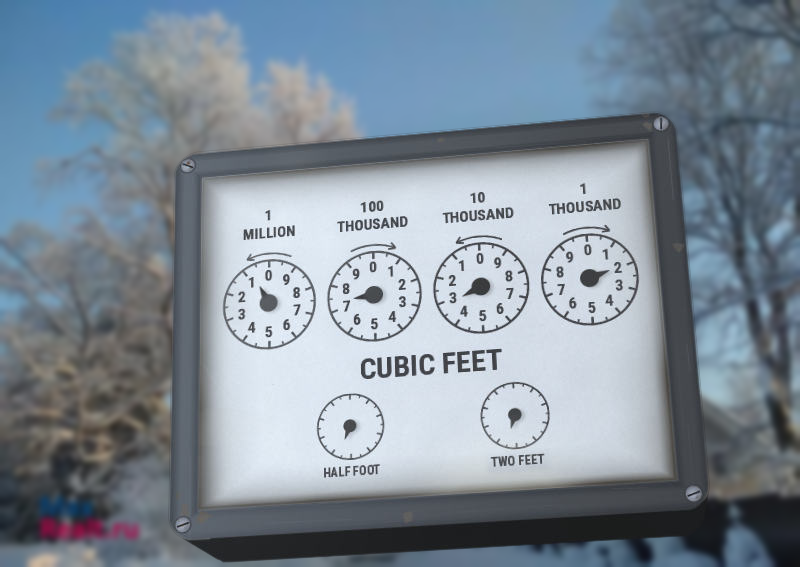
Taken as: 73200 ft³
